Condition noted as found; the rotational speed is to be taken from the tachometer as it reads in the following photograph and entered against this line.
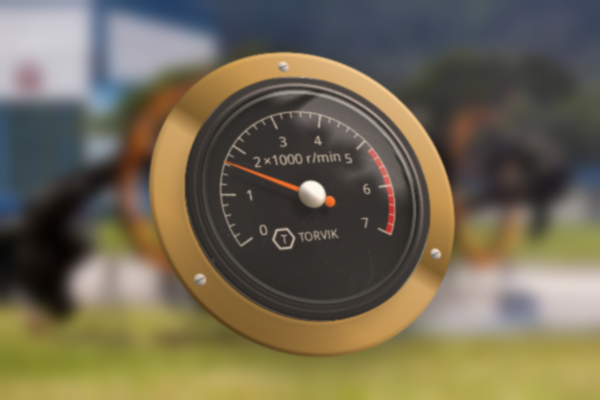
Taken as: 1600 rpm
